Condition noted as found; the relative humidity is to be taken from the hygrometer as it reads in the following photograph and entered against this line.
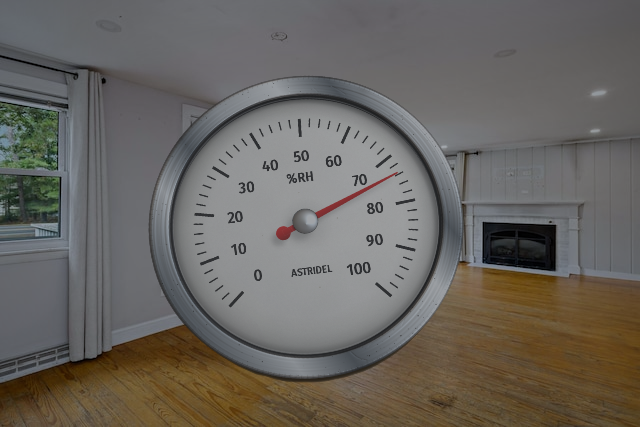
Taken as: 74 %
